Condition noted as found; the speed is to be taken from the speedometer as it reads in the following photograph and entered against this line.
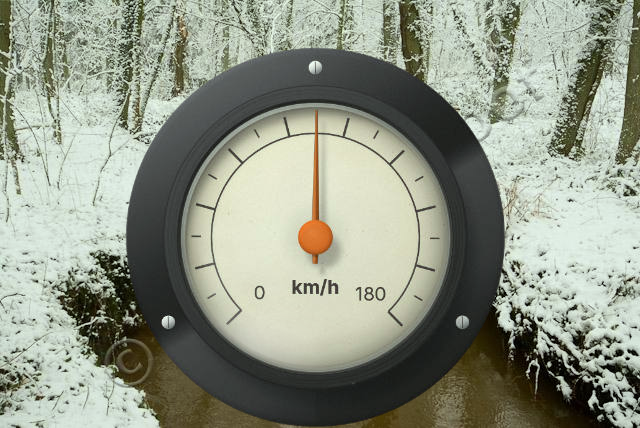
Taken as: 90 km/h
